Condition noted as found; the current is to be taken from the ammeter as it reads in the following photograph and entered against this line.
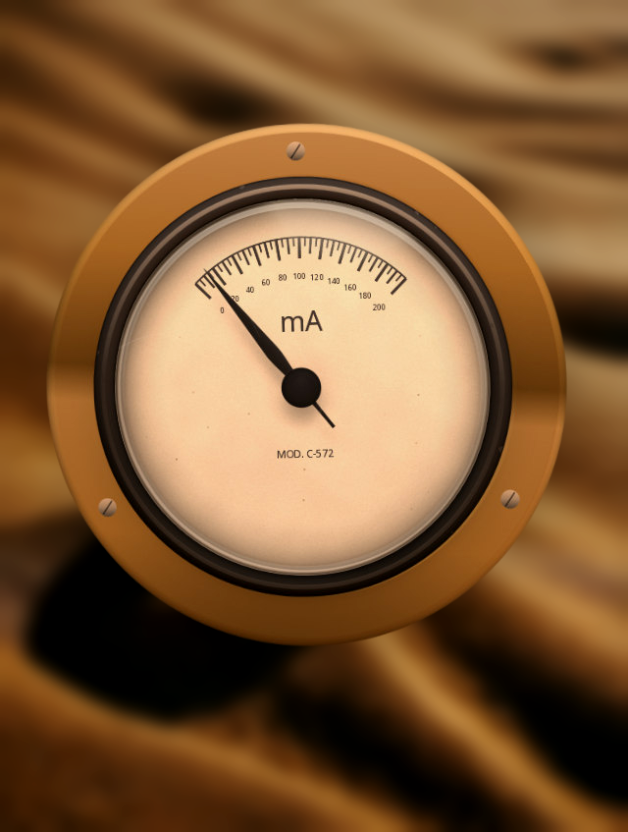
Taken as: 15 mA
